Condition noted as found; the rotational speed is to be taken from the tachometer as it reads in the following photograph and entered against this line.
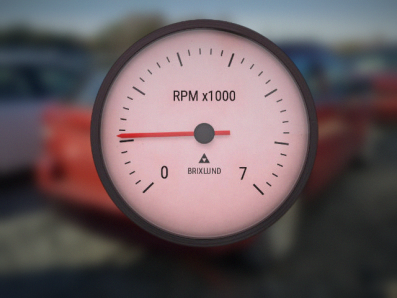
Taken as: 1100 rpm
